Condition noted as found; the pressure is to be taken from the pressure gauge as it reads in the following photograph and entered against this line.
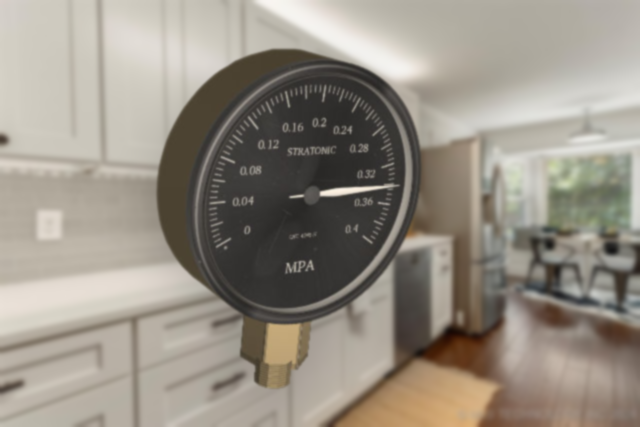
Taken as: 0.34 MPa
